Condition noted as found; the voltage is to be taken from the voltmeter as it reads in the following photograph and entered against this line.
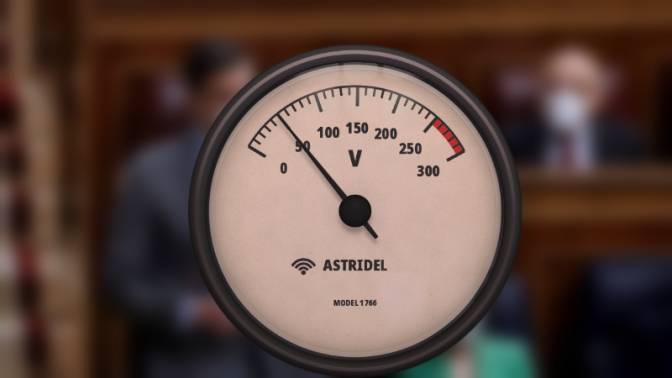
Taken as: 50 V
